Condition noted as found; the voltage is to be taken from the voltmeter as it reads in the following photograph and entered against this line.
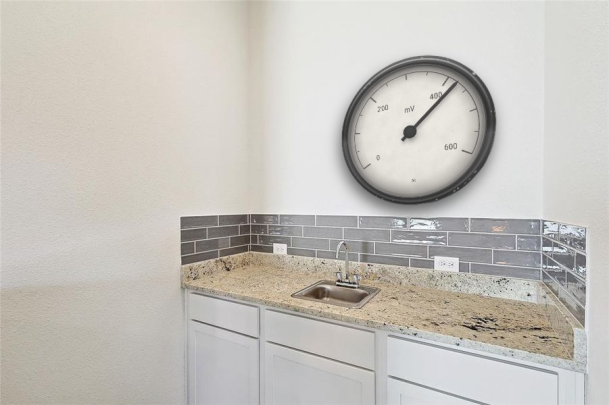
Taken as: 425 mV
